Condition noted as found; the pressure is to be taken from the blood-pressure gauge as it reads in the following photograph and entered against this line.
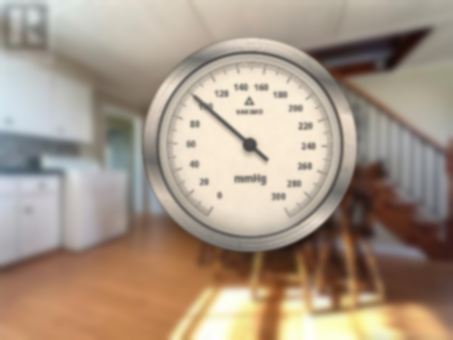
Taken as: 100 mmHg
